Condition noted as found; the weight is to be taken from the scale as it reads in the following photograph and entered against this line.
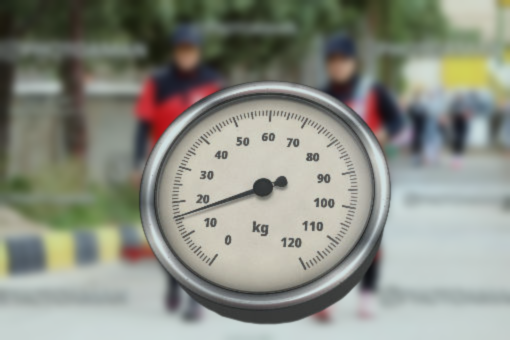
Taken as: 15 kg
